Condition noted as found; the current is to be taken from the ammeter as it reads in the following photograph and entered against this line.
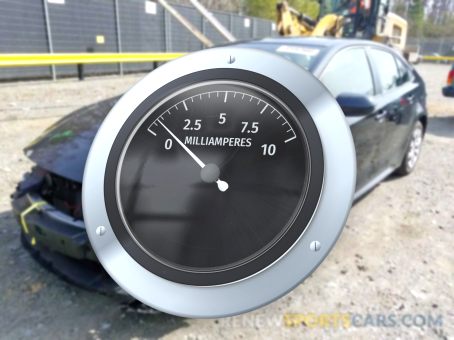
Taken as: 0.75 mA
